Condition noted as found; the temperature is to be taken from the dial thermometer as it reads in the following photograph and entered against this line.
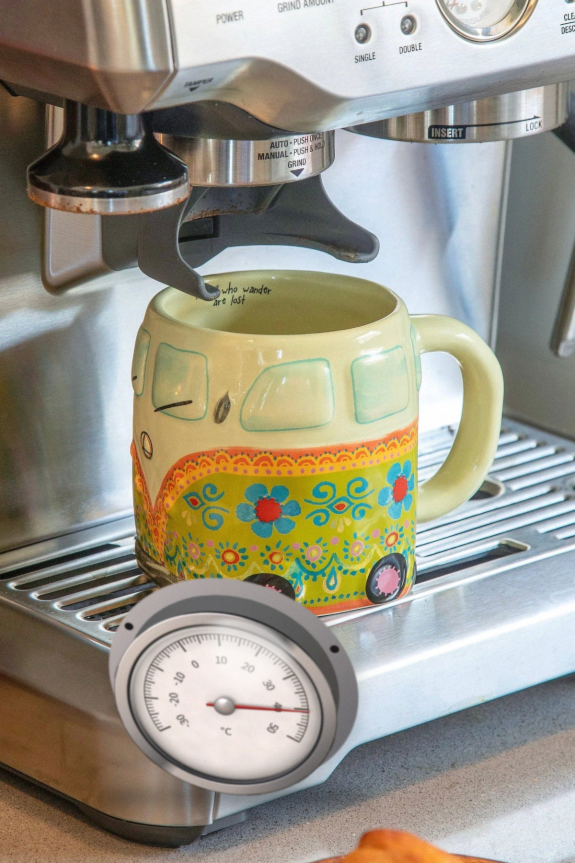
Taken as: 40 °C
